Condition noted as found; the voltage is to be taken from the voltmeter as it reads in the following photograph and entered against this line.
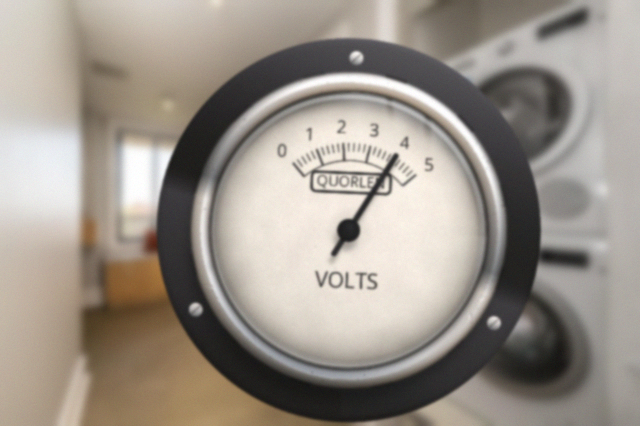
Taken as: 4 V
